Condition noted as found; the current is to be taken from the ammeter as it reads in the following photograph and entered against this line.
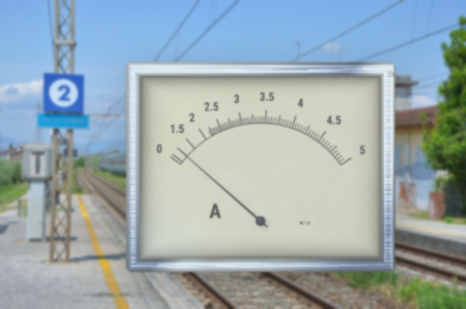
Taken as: 1 A
